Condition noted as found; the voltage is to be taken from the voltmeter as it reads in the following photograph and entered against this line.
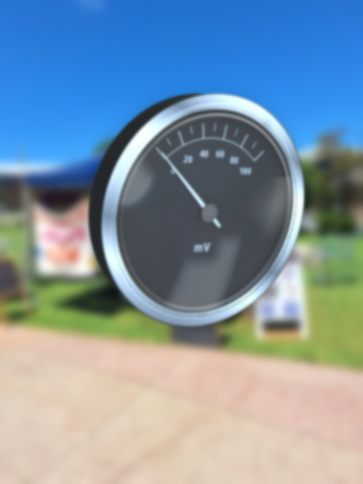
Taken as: 0 mV
